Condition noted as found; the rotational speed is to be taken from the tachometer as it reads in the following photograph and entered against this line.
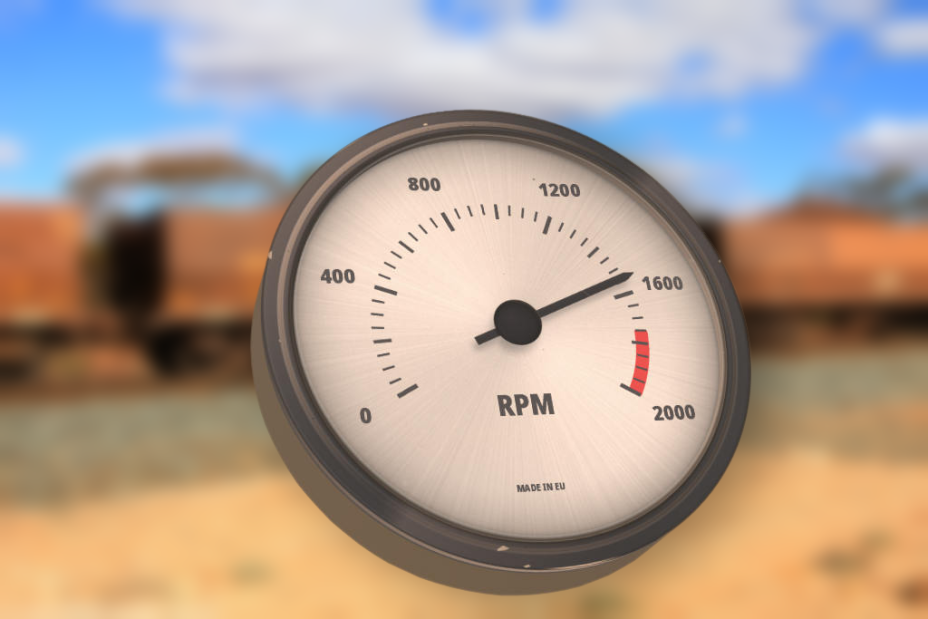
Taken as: 1550 rpm
